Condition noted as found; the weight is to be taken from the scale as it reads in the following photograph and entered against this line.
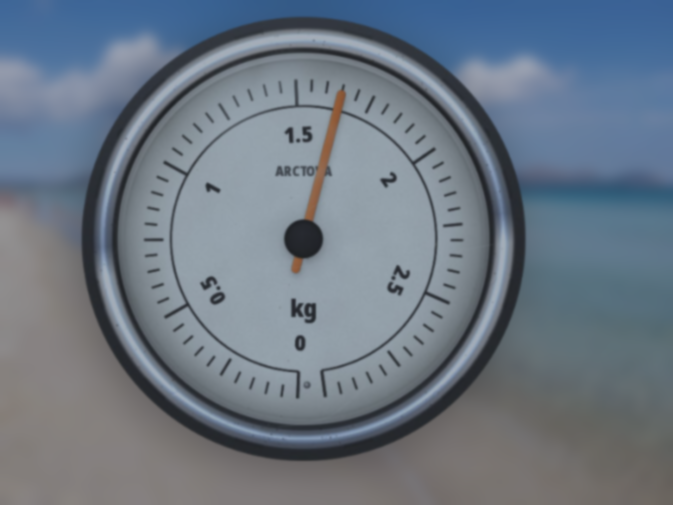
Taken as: 1.65 kg
